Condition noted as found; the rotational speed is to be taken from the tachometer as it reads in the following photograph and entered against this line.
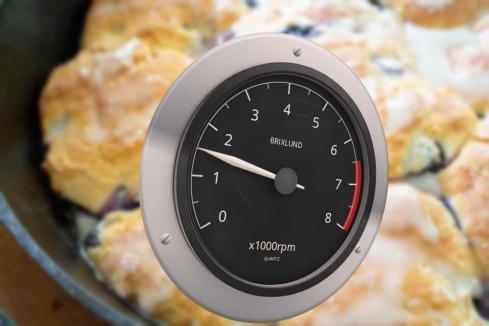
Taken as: 1500 rpm
